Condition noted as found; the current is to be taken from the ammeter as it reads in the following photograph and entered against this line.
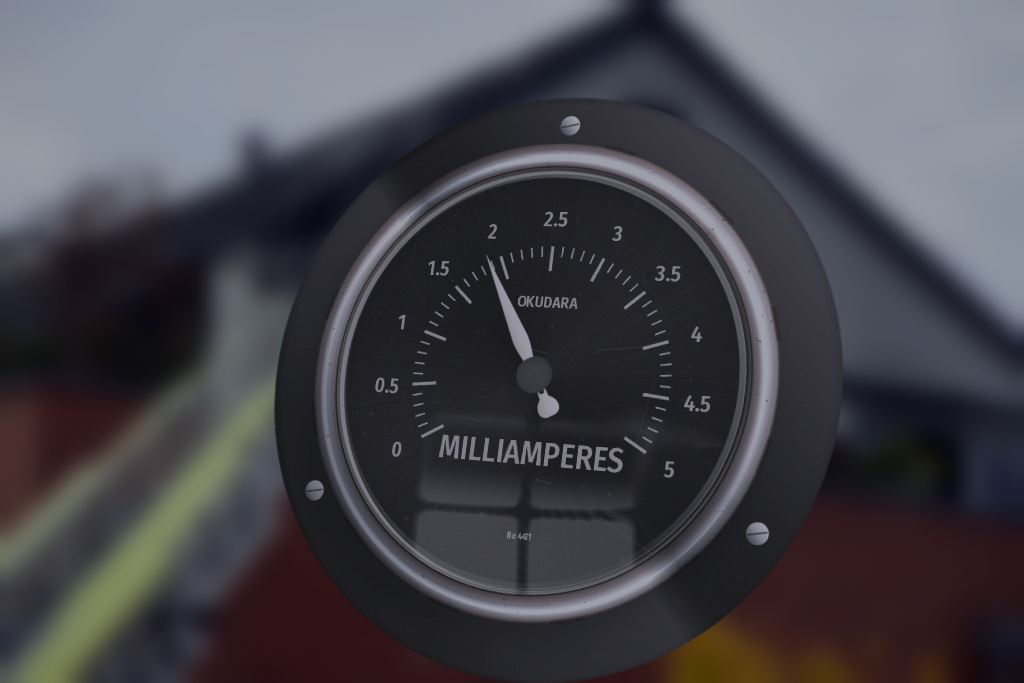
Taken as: 1.9 mA
